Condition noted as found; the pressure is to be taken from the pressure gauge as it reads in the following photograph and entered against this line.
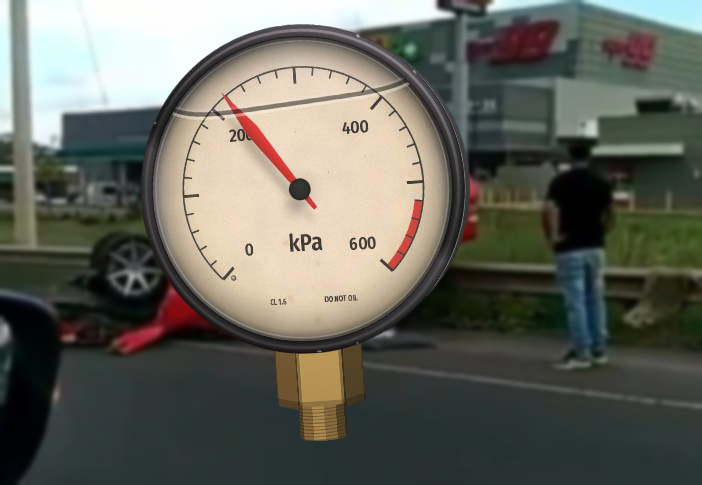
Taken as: 220 kPa
